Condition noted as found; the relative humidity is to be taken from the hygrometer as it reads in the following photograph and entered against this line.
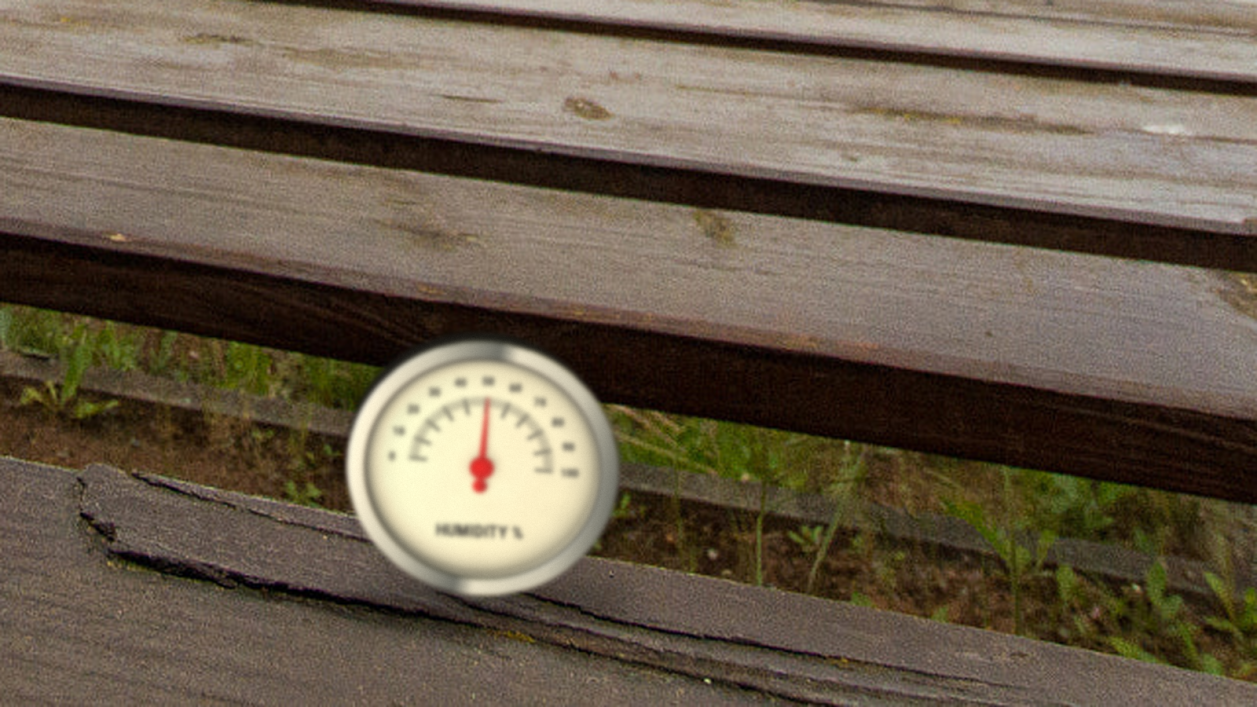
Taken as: 50 %
